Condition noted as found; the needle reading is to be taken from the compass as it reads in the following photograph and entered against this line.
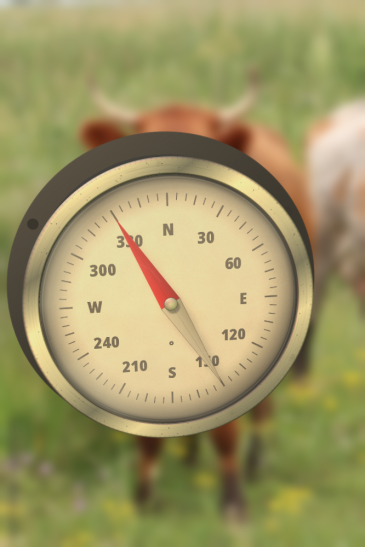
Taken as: 330 °
